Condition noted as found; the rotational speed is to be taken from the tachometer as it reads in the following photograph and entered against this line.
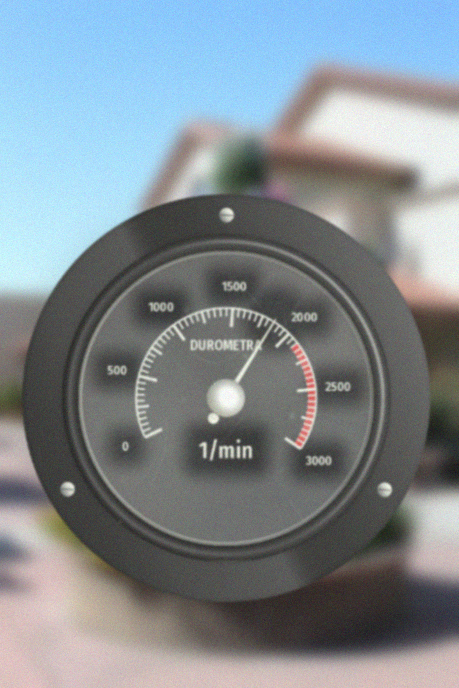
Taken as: 1850 rpm
